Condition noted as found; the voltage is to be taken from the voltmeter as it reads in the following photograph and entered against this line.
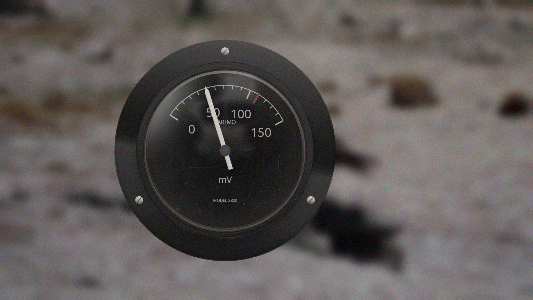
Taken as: 50 mV
